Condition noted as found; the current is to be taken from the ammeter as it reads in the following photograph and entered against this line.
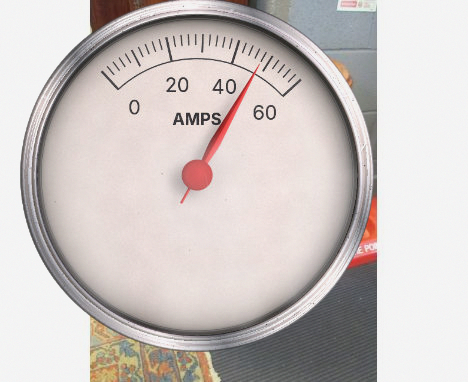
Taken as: 48 A
